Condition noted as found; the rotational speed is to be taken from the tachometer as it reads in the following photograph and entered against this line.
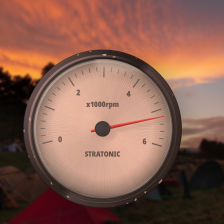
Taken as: 5200 rpm
